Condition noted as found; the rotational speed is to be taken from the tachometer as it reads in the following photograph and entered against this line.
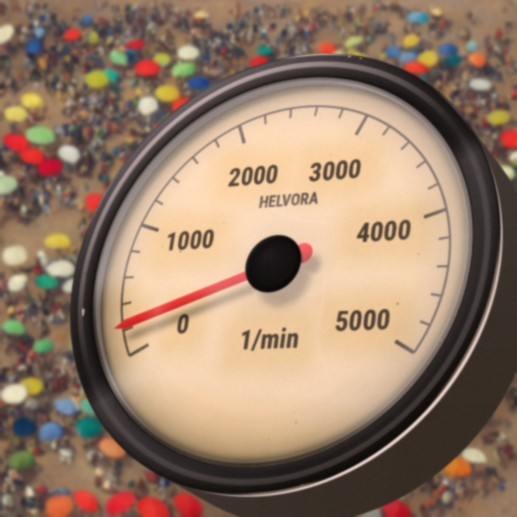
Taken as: 200 rpm
